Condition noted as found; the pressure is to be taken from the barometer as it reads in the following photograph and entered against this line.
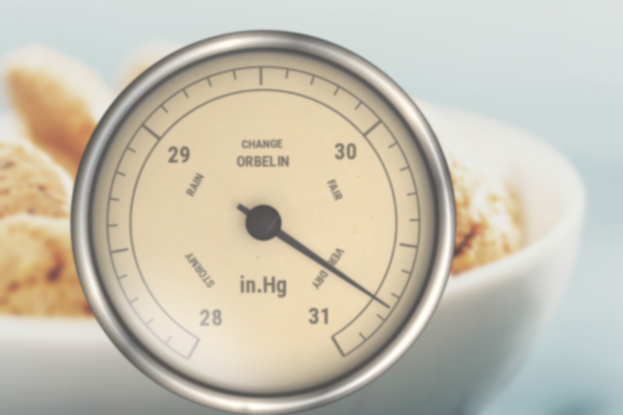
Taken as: 30.75 inHg
